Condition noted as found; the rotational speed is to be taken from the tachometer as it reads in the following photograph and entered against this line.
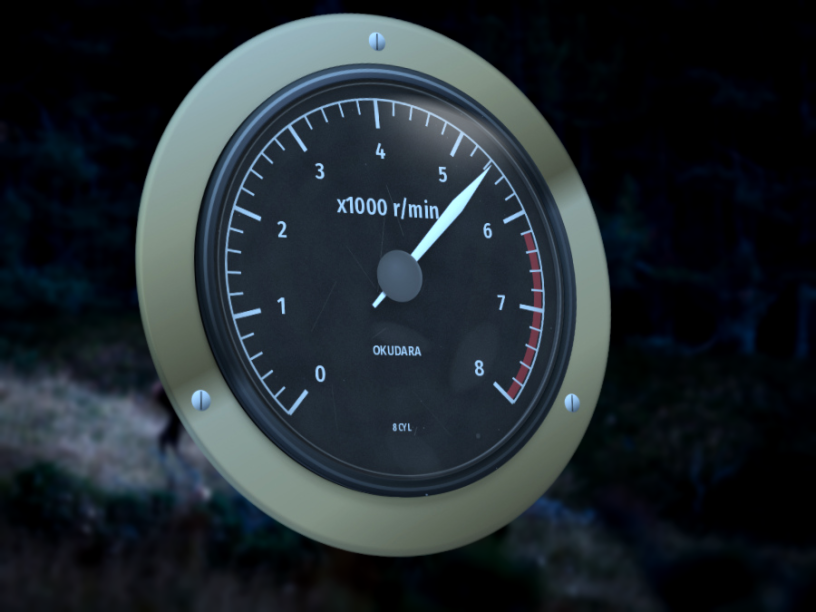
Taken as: 5400 rpm
